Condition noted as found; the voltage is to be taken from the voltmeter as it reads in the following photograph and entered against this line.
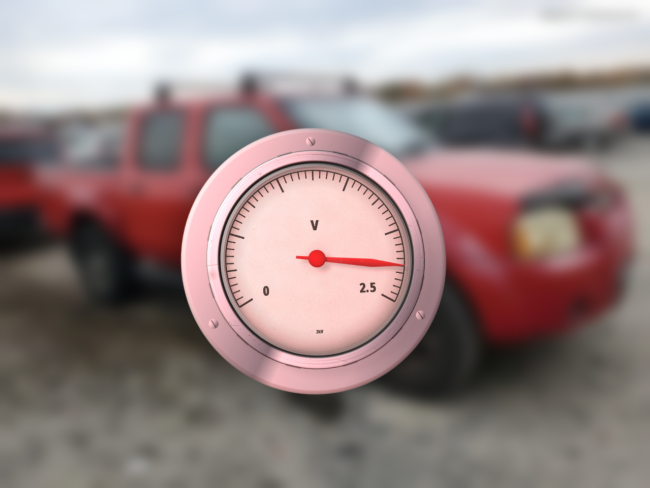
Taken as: 2.25 V
